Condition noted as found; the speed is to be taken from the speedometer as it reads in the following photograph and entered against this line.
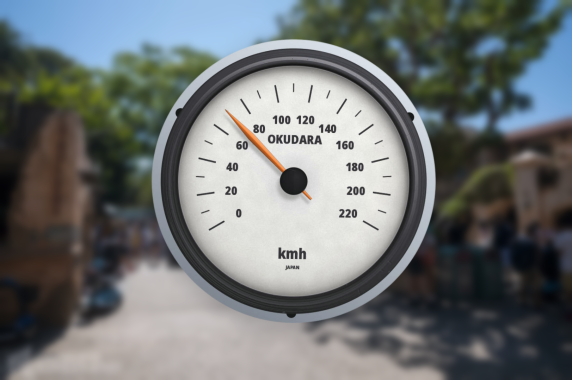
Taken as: 70 km/h
